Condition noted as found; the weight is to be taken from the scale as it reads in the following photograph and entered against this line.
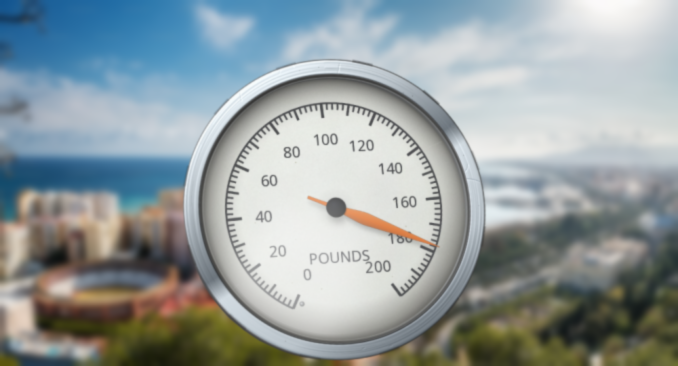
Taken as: 178 lb
